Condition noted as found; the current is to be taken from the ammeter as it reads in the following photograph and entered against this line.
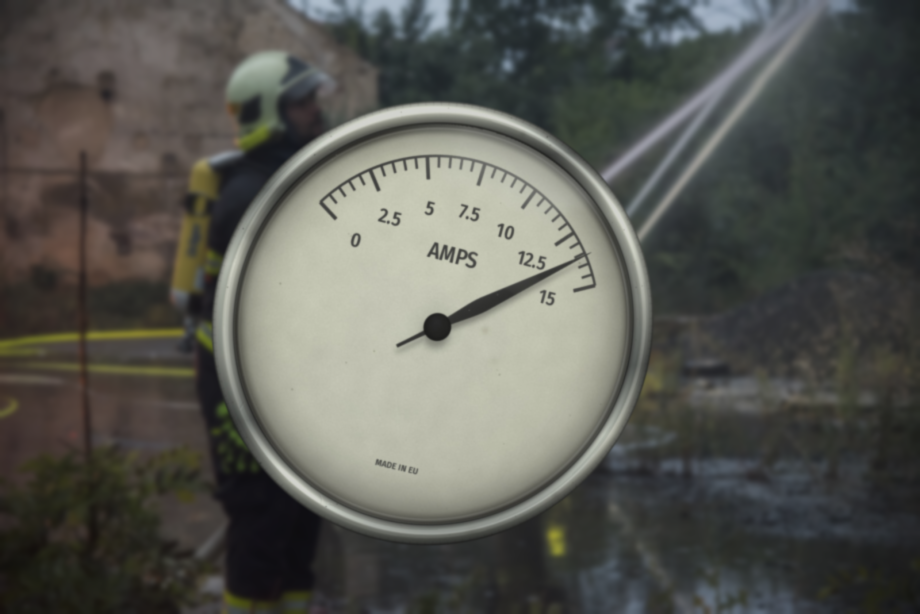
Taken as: 13.5 A
